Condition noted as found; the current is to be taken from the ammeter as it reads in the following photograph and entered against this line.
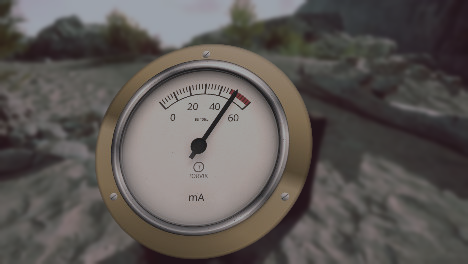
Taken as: 50 mA
